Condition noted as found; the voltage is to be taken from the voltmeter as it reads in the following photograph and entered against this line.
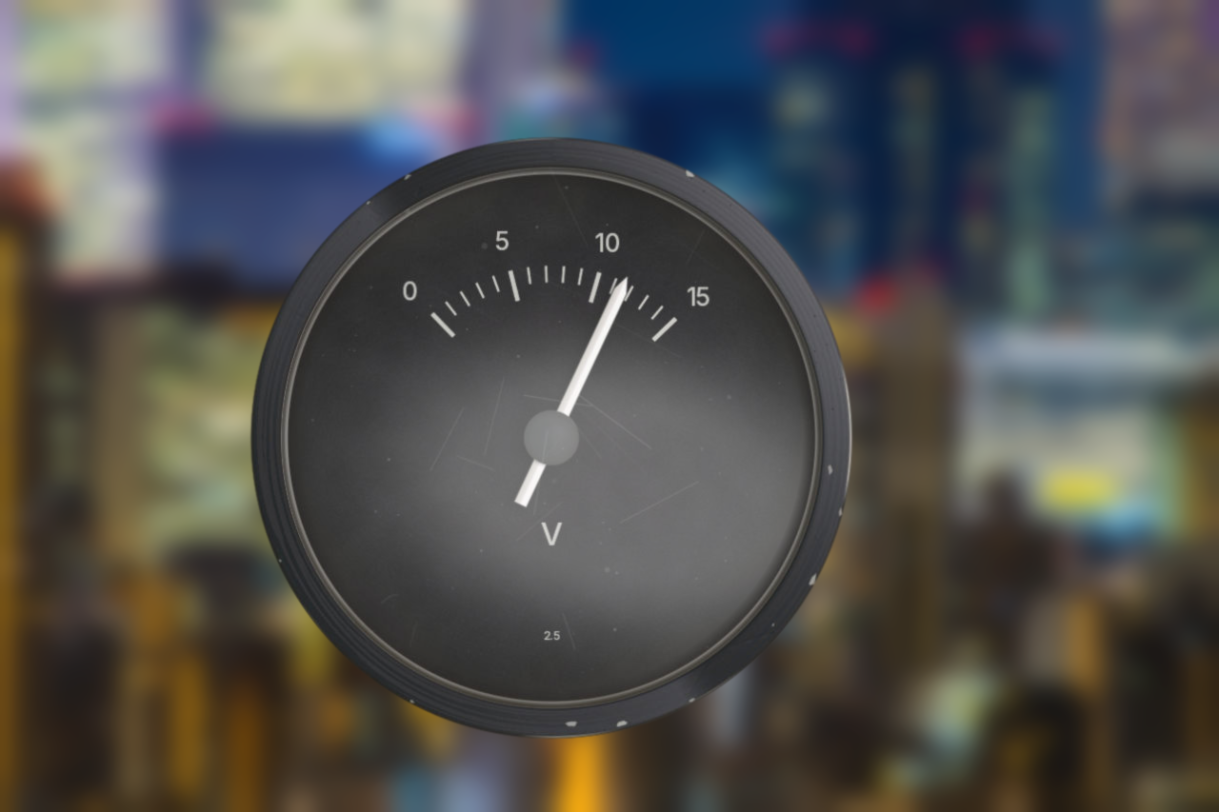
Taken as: 11.5 V
